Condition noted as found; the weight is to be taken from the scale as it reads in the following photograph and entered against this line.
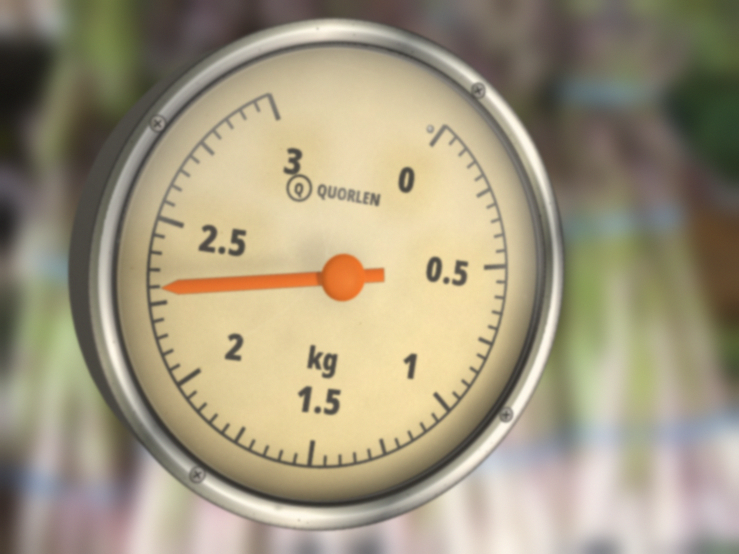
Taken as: 2.3 kg
